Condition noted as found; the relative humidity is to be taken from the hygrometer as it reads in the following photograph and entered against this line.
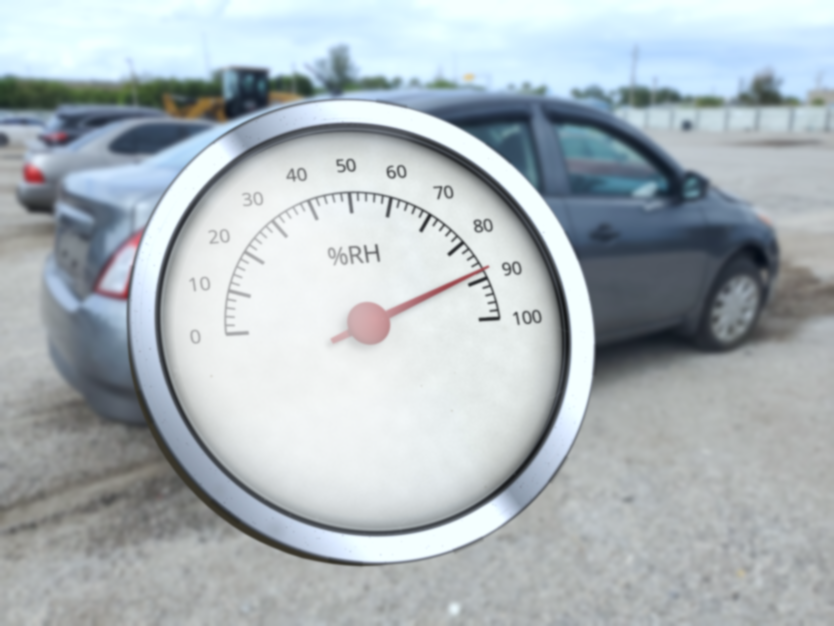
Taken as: 88 %
